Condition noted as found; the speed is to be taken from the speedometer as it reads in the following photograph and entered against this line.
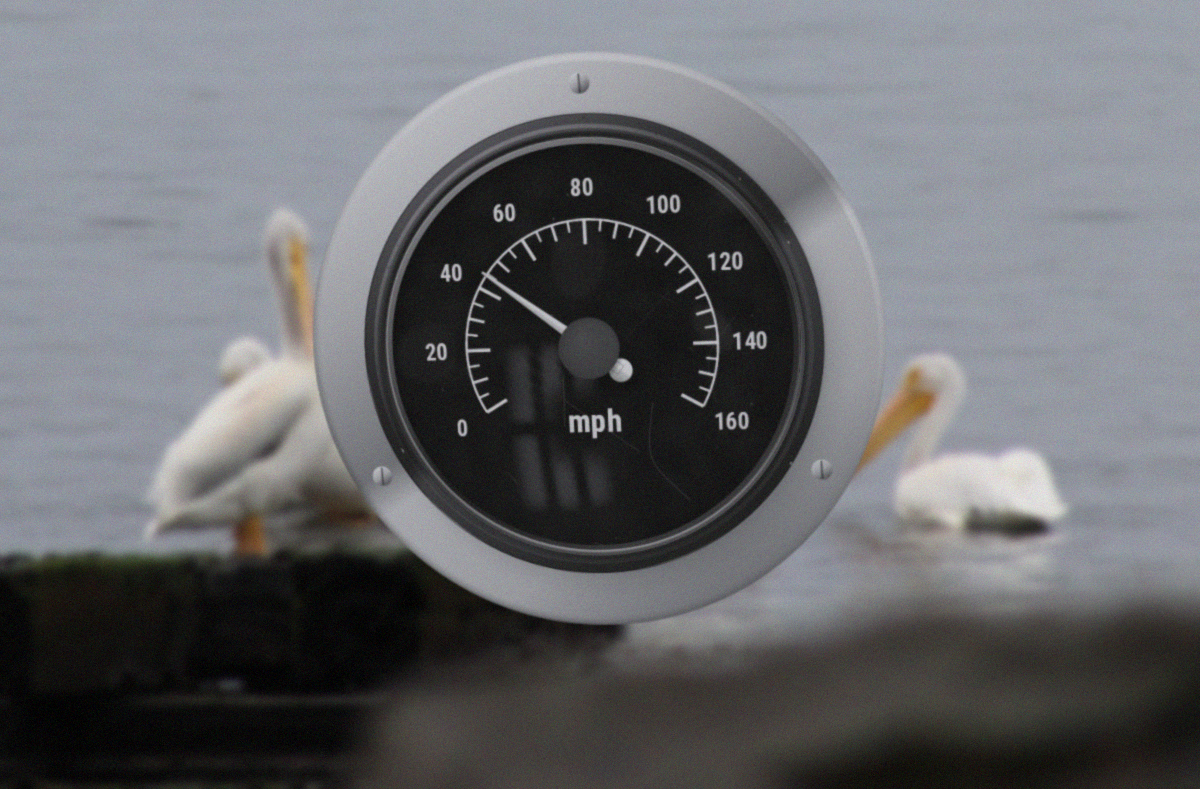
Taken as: 45 mph
